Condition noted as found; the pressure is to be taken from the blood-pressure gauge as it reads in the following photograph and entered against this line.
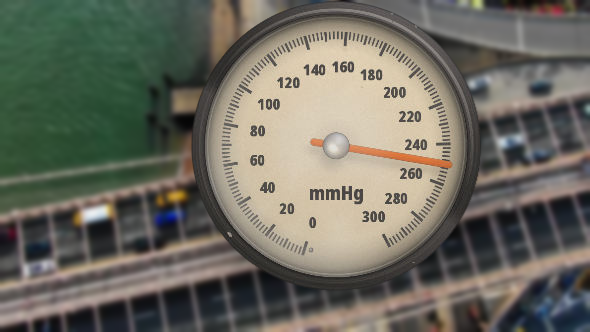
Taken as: 250 mmHg
